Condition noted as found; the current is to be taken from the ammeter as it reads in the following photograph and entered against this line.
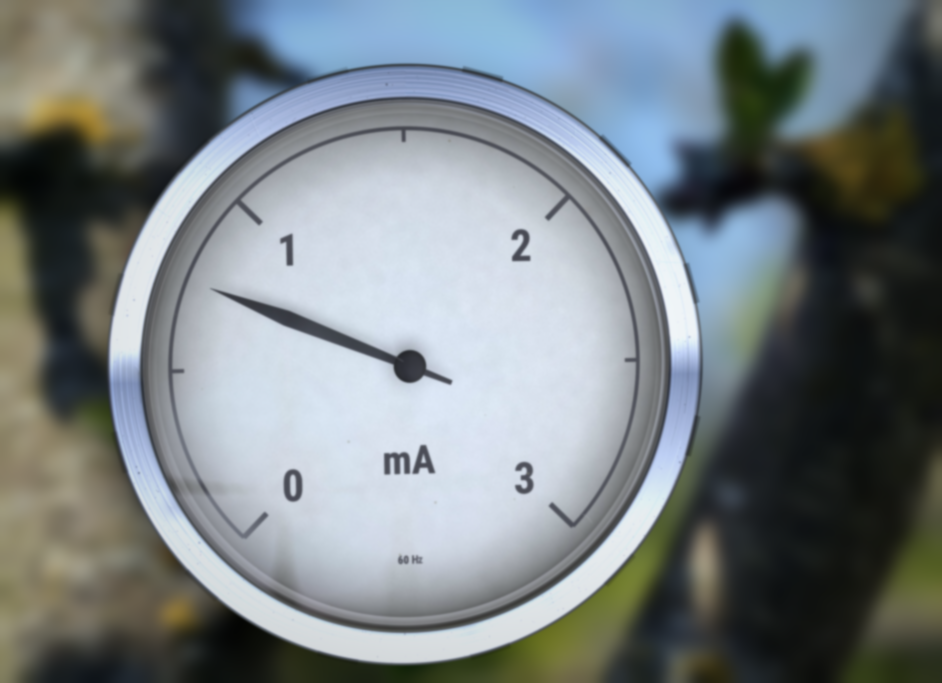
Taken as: 0.75 mA
